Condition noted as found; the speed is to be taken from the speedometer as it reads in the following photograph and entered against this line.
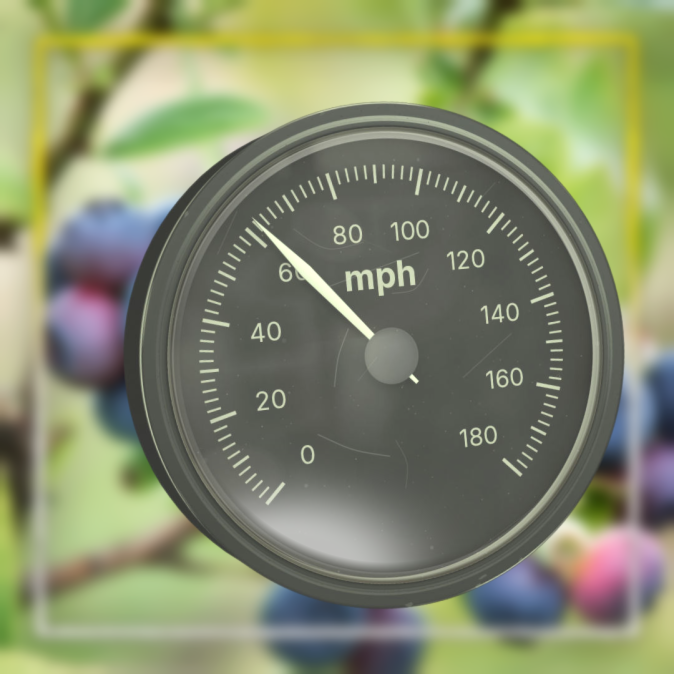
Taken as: 62 mph
